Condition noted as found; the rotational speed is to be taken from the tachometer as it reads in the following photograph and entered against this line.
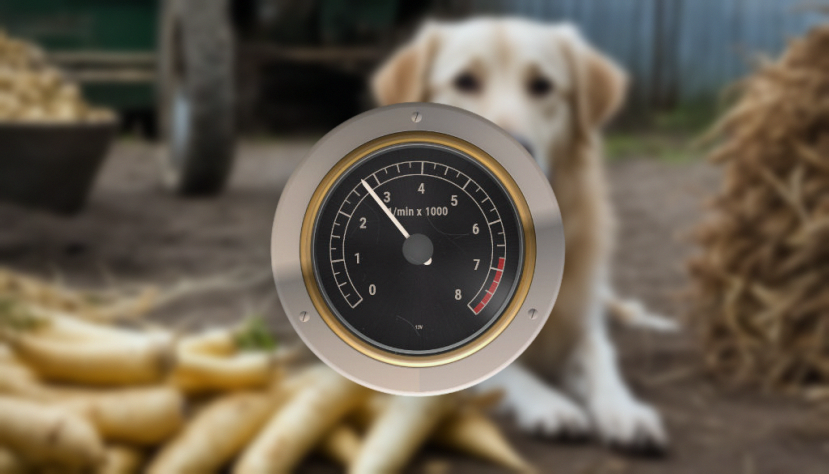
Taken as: 2750 rpm
